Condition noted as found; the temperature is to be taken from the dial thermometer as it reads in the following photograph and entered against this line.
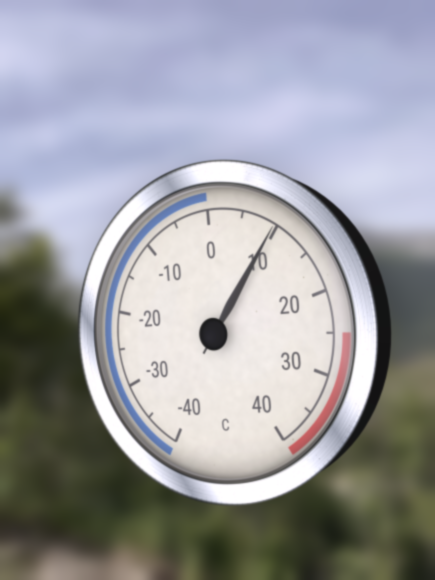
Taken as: 10 °C
